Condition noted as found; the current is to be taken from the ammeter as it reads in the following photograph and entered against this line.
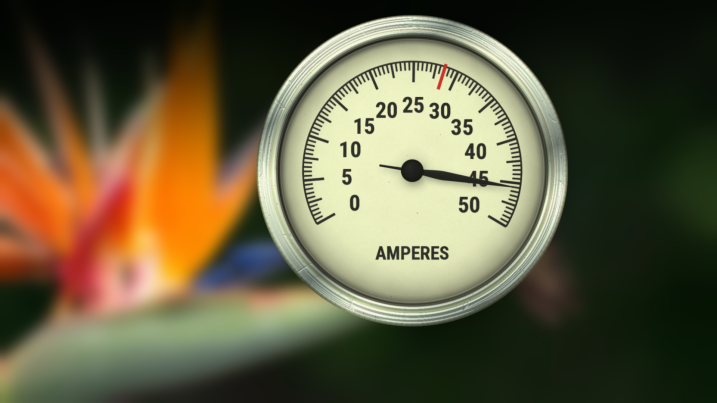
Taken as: 45.5 A
